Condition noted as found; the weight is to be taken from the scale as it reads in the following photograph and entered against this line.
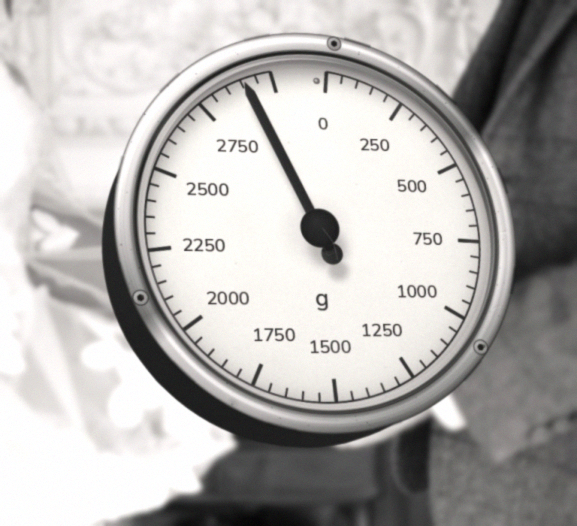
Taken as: 2900 g
